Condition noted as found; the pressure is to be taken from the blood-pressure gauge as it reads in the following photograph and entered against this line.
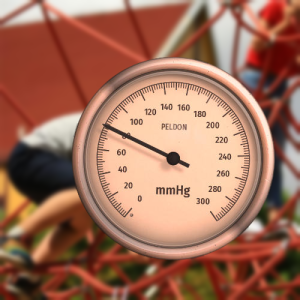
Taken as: 80 mmHg
